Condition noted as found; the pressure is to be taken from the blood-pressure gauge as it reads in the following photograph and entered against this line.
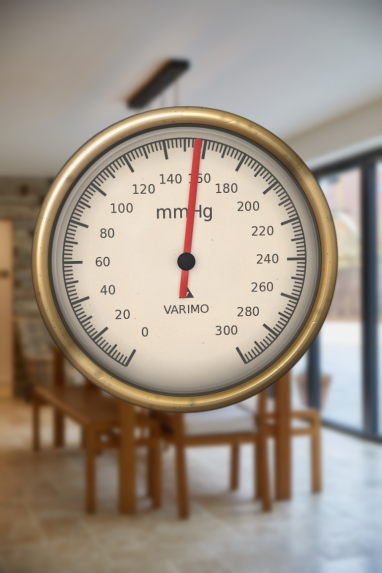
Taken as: 156 mmHg
